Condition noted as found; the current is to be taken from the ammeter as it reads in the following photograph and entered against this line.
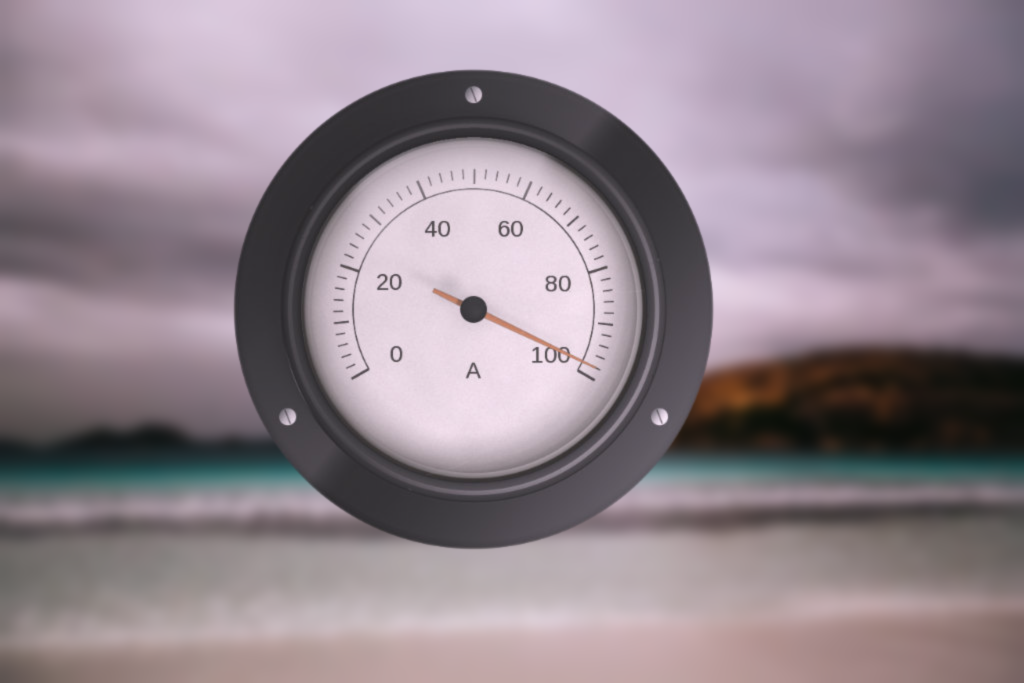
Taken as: 98 A
